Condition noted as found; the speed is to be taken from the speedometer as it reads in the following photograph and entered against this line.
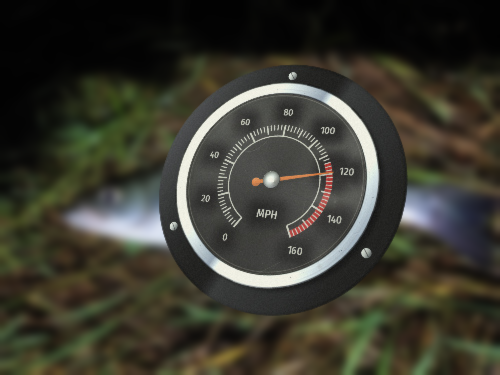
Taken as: 120 mph
